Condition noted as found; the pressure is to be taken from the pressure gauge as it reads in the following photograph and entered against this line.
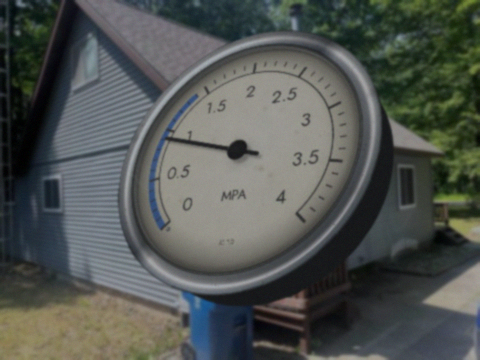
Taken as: 0.9 MPa
